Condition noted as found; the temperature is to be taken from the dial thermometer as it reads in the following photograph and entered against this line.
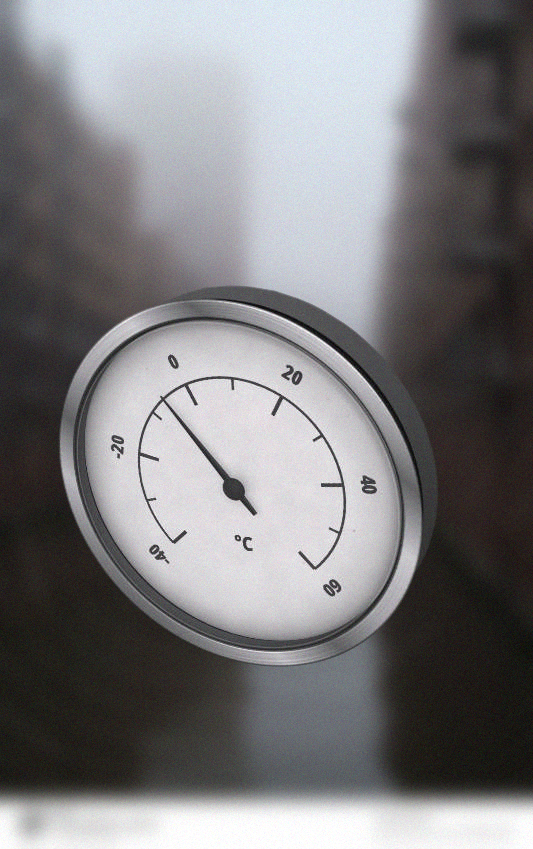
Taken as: -5 °C
